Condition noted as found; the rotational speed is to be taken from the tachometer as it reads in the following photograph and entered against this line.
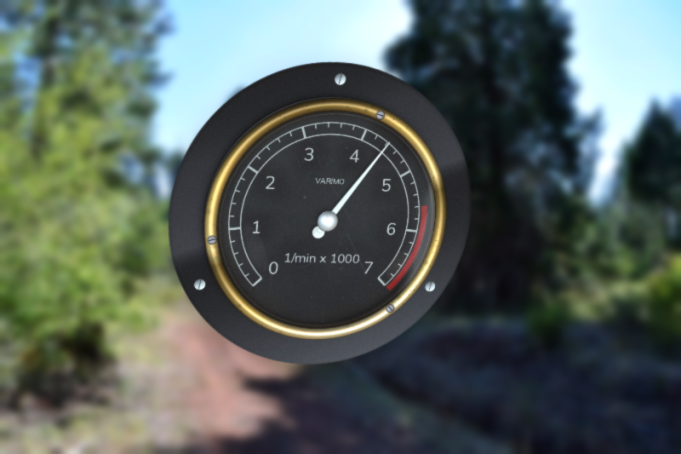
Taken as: 4400 rpm
